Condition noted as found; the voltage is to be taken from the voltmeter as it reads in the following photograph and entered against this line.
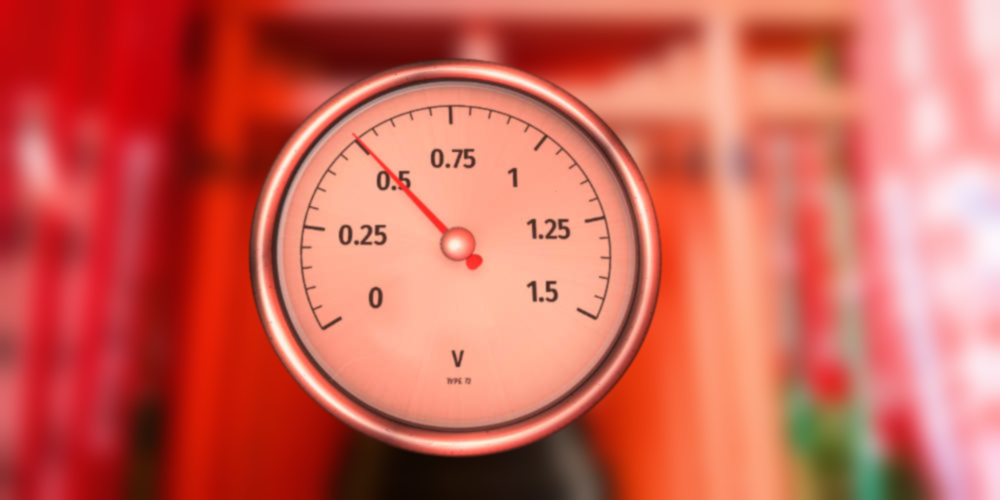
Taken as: 0.5 V
